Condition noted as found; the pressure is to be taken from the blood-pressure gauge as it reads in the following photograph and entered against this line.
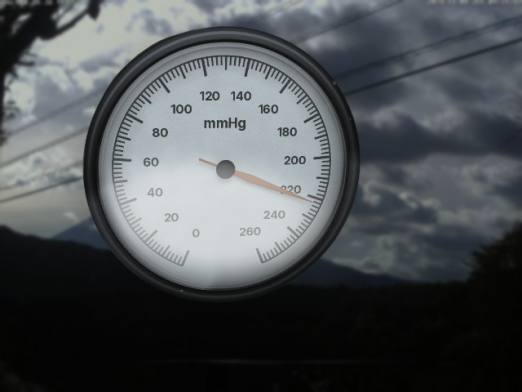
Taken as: 222 mmHg
